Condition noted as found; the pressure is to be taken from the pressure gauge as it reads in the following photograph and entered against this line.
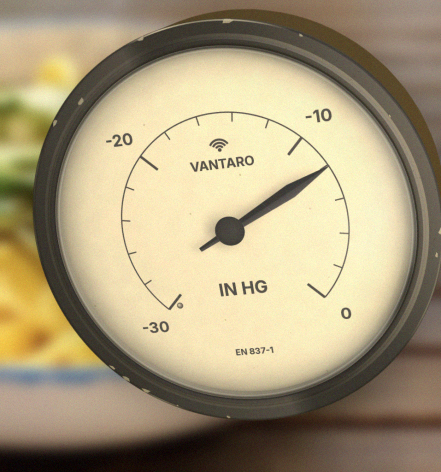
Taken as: -8 inHg
